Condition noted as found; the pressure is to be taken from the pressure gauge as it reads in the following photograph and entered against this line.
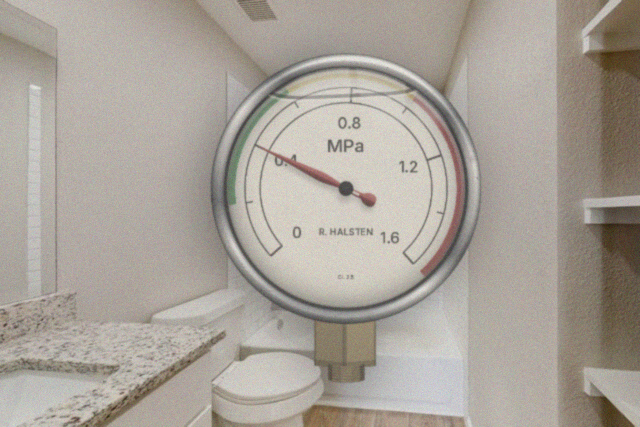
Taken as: 0.4 MPa
